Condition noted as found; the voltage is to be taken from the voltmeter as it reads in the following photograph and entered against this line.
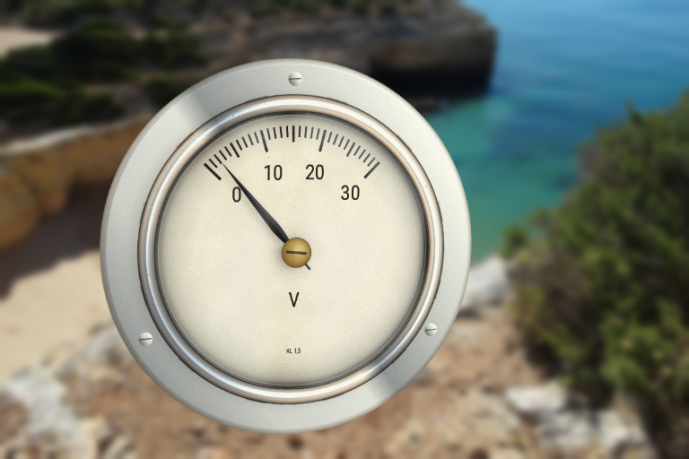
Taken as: 2 V
